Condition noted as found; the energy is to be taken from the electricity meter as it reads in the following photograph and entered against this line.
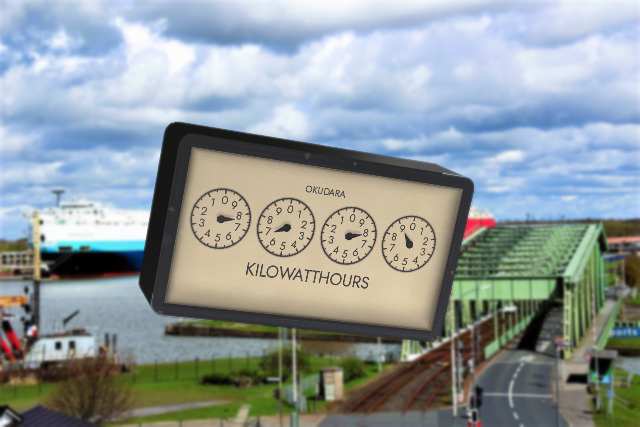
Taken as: 7679 kWh
